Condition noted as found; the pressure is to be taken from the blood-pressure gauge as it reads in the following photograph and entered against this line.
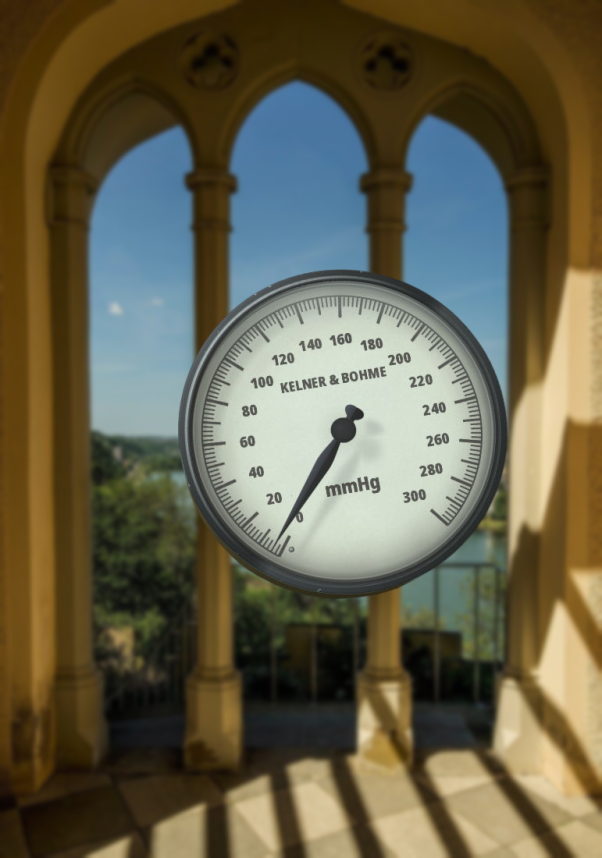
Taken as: 4 mmHg
